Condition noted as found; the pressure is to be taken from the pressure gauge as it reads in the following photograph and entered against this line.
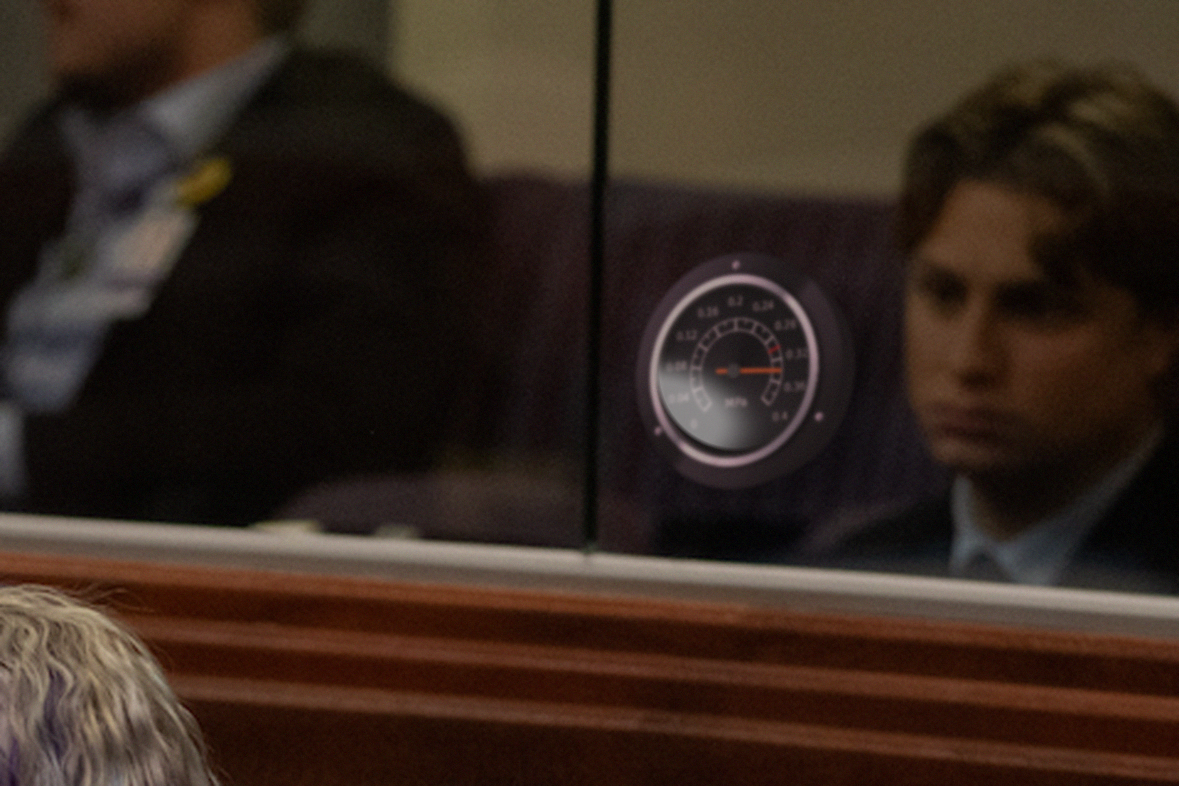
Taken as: 0.34 MPa
